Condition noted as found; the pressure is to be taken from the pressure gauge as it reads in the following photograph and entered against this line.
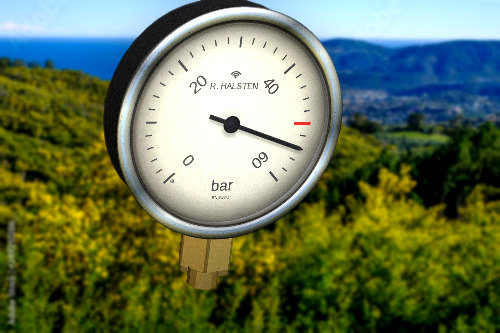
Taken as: 54 bar
